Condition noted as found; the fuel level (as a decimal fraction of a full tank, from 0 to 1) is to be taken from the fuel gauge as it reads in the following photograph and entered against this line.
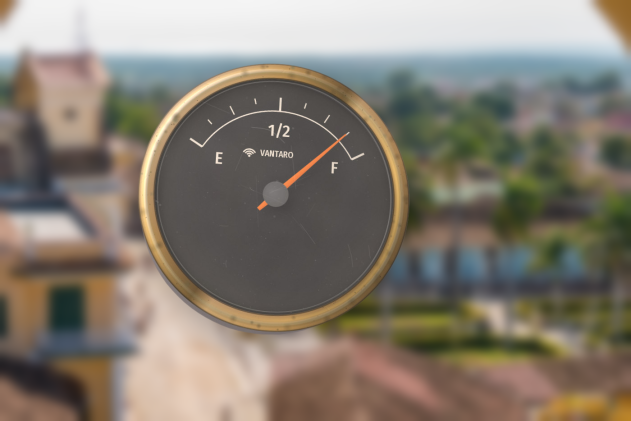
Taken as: 0.875
